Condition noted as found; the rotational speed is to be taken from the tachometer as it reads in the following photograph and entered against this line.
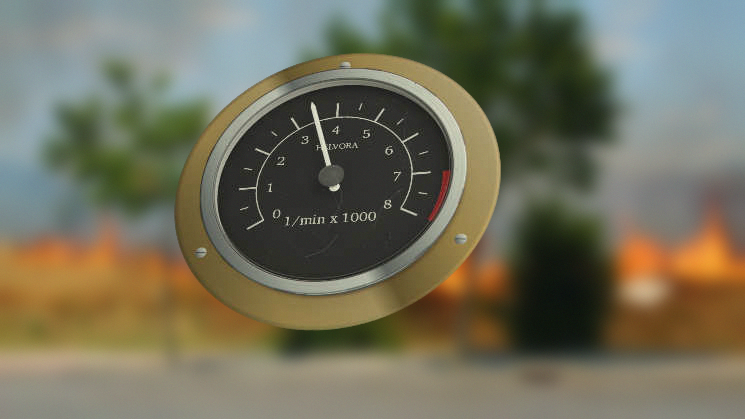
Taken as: 3500 rpm
